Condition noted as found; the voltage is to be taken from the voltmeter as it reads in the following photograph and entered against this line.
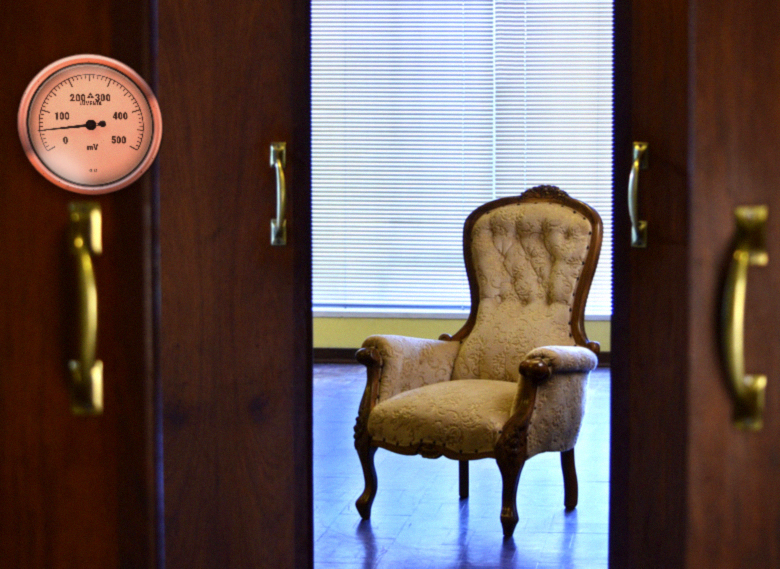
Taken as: 50 mV
